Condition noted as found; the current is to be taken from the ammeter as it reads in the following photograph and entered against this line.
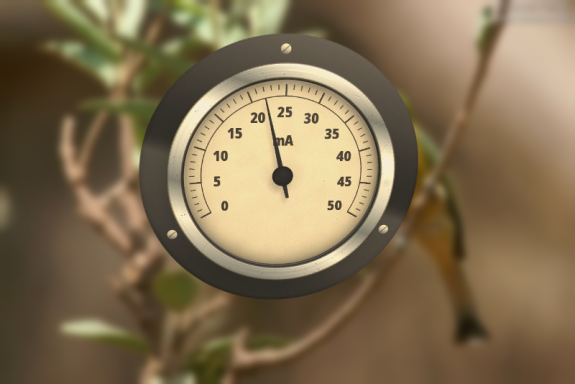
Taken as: 22 mA
